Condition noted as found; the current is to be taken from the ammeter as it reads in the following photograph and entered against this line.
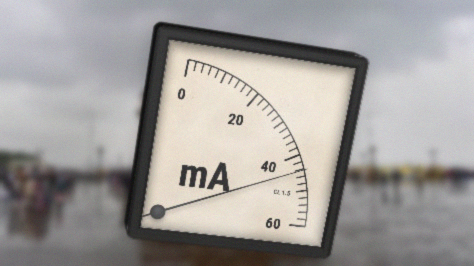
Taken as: 44 mA
